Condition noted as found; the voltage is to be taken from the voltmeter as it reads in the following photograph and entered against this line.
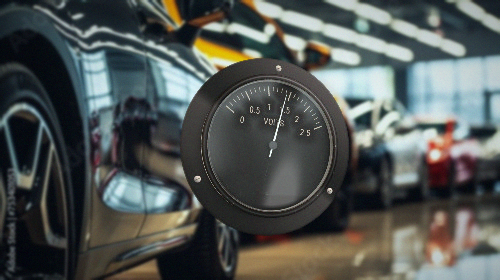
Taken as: 1.4 V
